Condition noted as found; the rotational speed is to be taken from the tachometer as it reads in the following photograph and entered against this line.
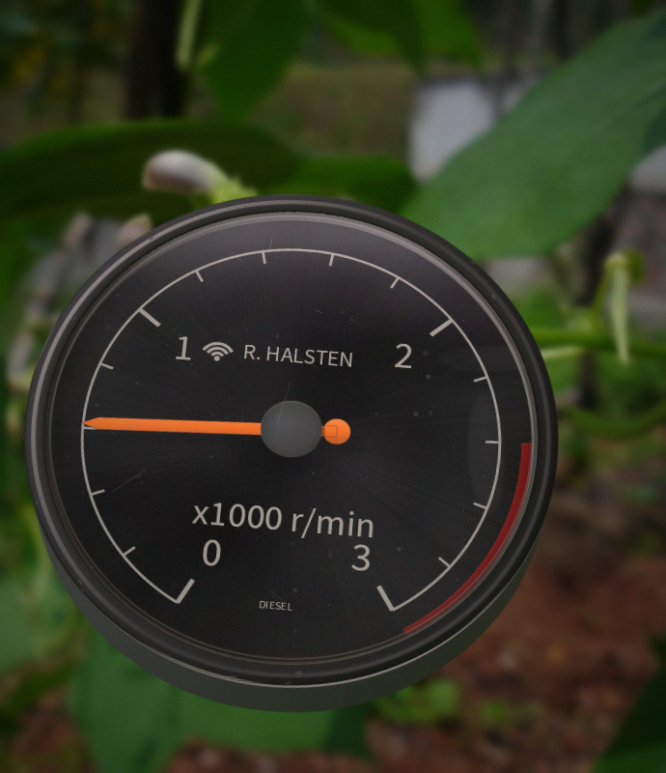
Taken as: 600 rpm
